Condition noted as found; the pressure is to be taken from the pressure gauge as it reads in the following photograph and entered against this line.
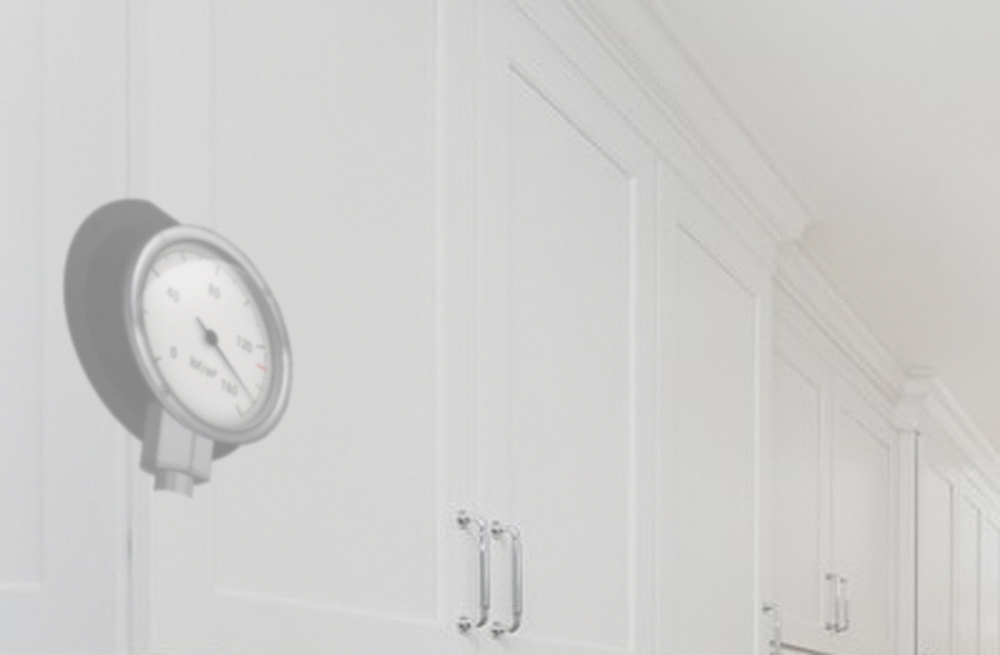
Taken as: 150 psi
